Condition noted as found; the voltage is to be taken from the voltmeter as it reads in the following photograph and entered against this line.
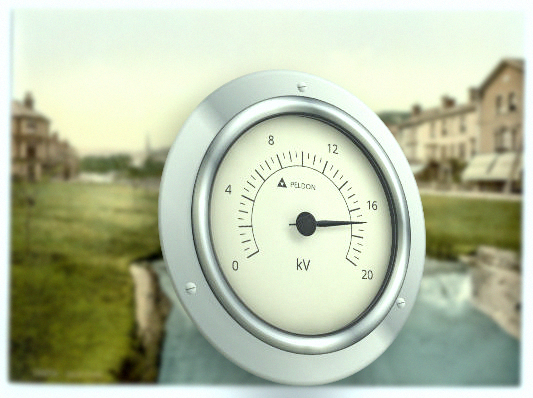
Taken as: 17 kV
